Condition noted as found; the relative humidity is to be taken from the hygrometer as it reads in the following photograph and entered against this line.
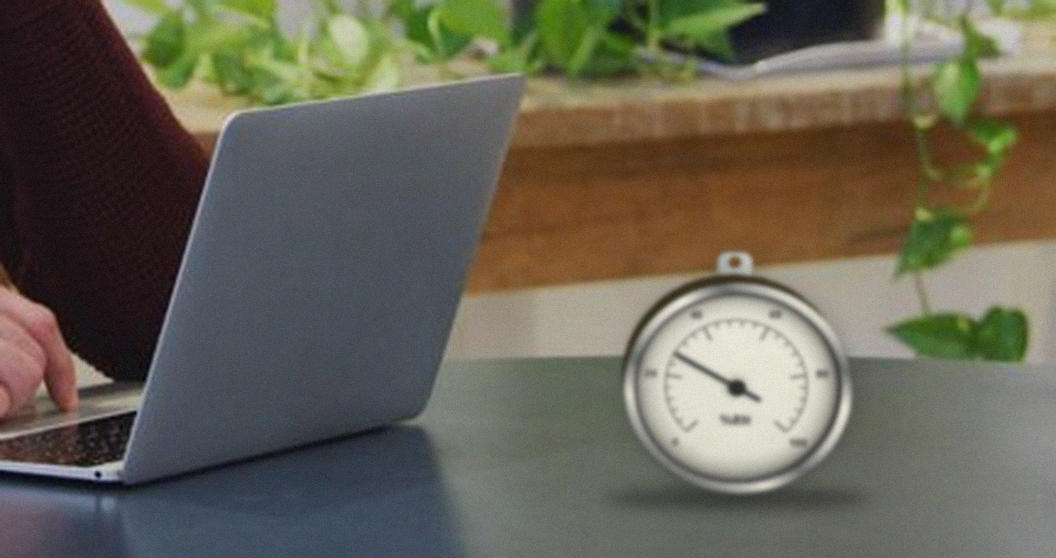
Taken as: 28 %
